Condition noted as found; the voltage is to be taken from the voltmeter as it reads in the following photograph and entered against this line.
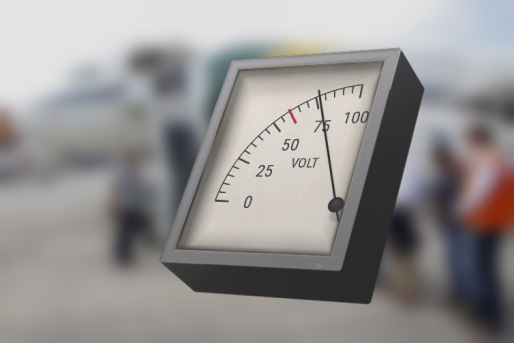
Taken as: 77.5 V
